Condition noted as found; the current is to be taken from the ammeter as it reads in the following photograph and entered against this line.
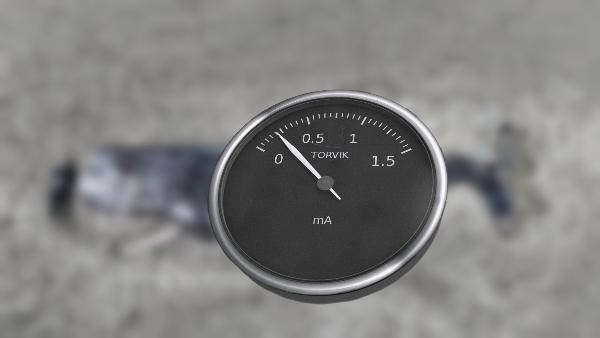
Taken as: 0.2 mA
